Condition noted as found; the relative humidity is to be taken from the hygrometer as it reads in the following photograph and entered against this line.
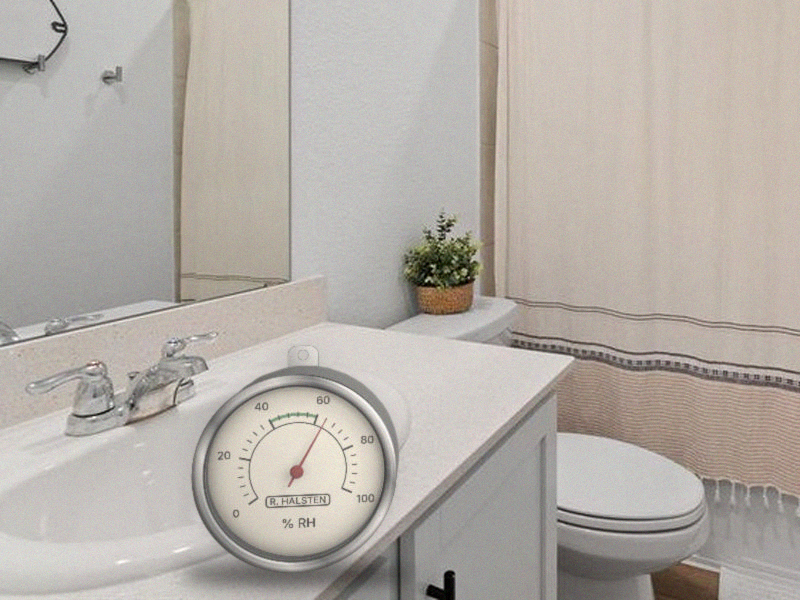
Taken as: 64 %
